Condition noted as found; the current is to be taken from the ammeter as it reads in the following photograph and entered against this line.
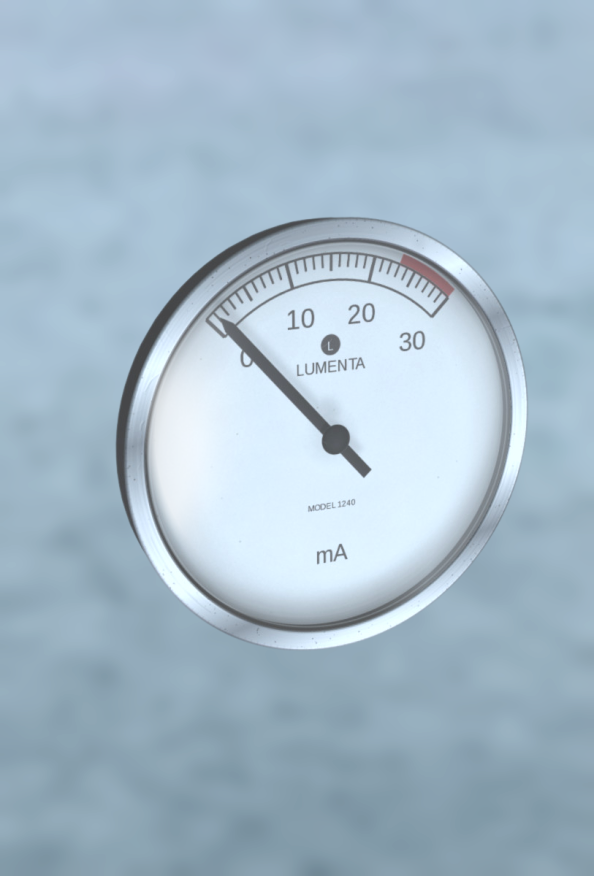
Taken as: 1 mA
